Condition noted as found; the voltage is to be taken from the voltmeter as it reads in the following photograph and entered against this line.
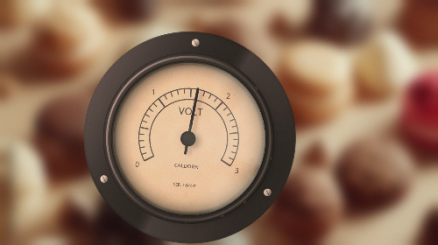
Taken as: 1.6 V
